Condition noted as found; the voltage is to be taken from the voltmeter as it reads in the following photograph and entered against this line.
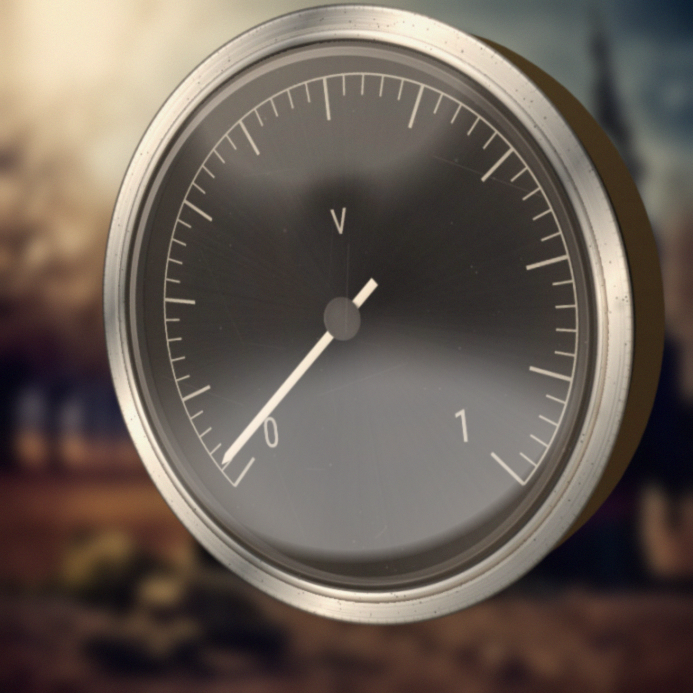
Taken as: 0.02 V
